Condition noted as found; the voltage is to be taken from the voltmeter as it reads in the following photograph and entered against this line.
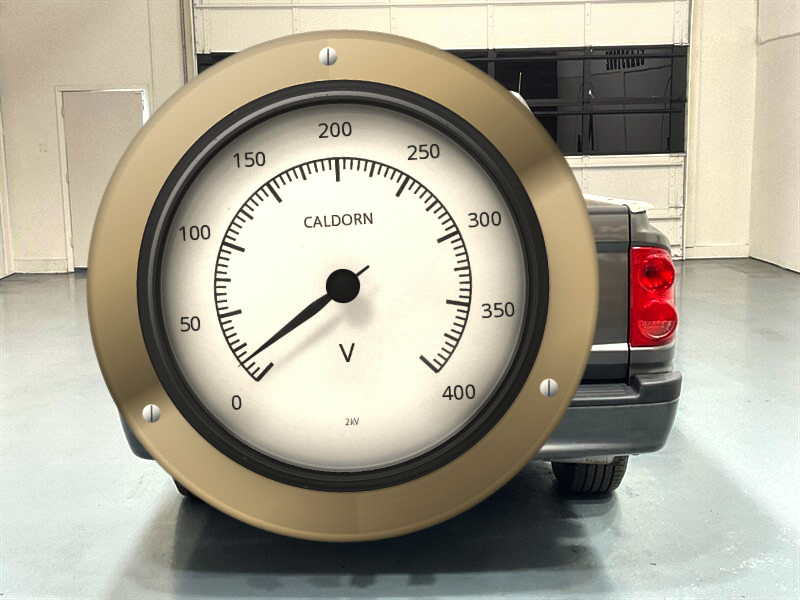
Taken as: 15 V
